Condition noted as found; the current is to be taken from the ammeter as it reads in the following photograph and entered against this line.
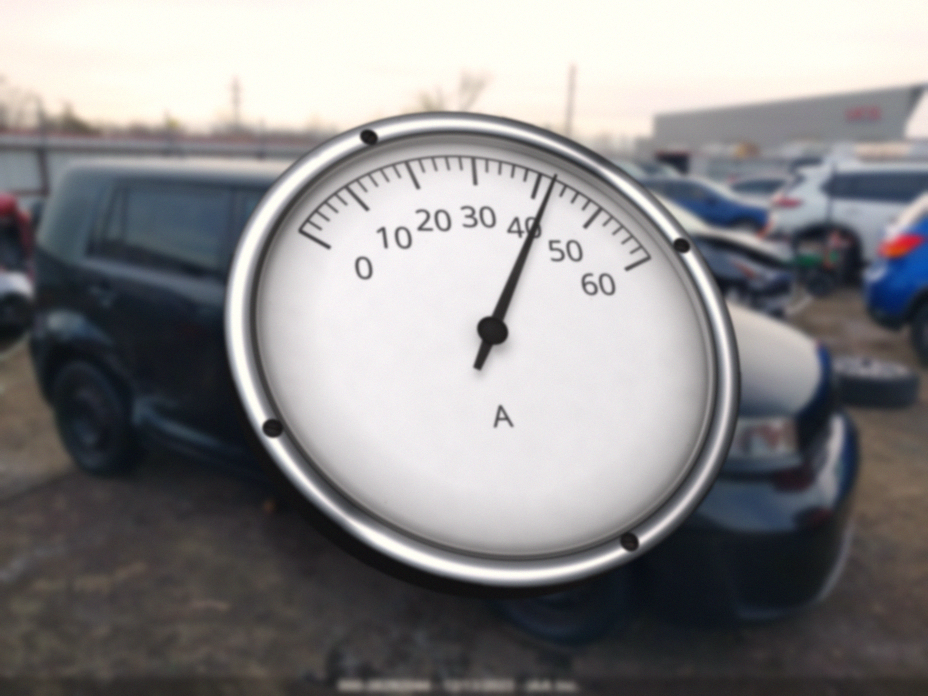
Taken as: 42 A
